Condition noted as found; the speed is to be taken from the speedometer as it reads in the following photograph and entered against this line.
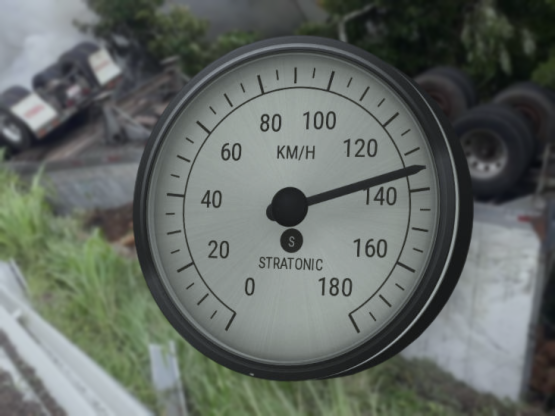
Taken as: 135 km/h
